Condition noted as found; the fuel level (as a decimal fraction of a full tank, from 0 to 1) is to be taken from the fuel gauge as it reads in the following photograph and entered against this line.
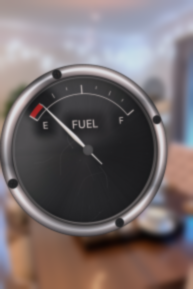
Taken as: 0.125
